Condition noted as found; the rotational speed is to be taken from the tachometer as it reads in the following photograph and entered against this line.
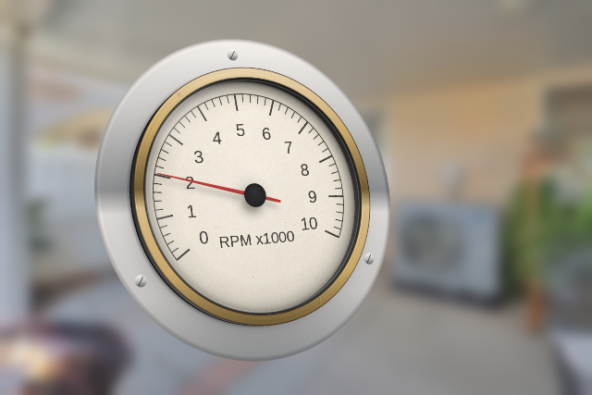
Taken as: 2000 rpm
